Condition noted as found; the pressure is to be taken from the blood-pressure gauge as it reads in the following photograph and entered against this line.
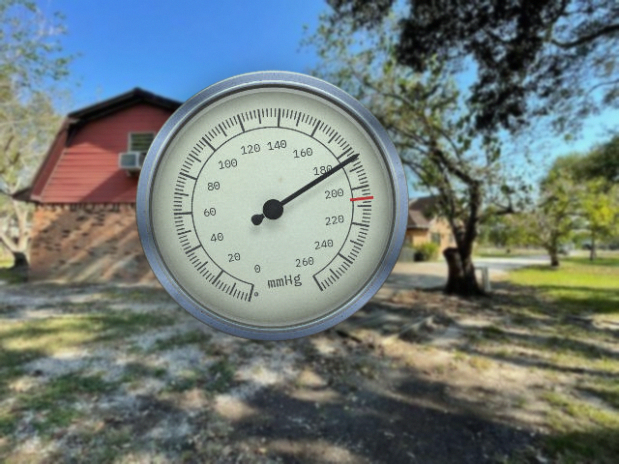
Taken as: 184 mmHg
